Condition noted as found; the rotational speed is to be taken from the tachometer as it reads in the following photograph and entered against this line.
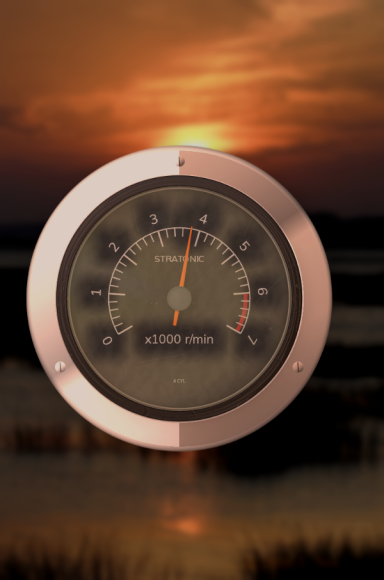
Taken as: 3800 rpm
